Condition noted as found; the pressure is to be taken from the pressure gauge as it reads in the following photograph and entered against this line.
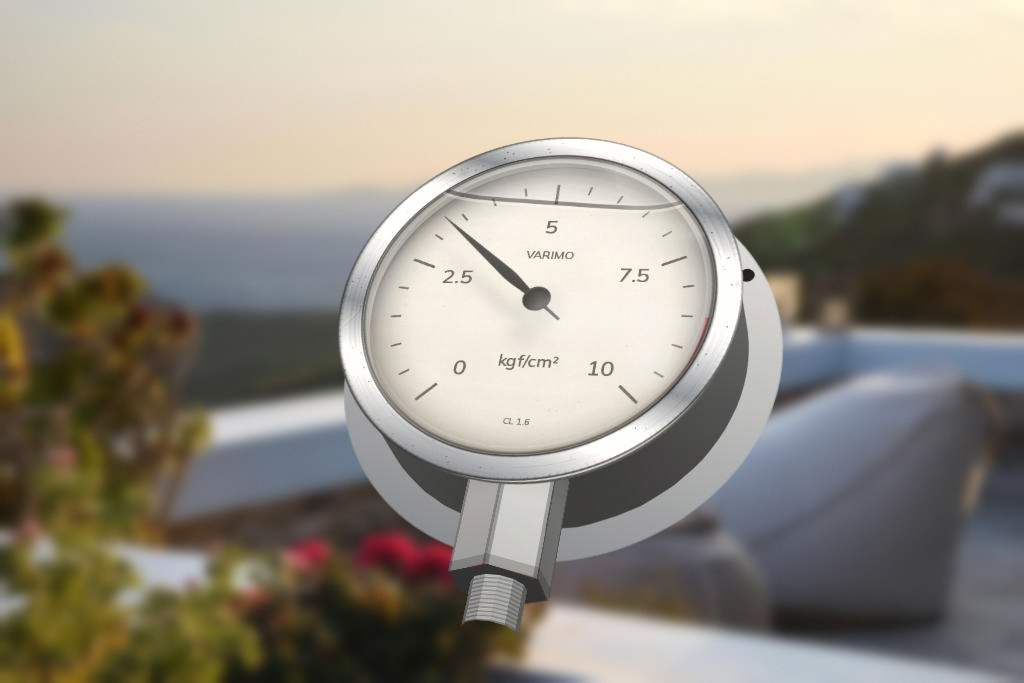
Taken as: 3.25 kg/cm²
